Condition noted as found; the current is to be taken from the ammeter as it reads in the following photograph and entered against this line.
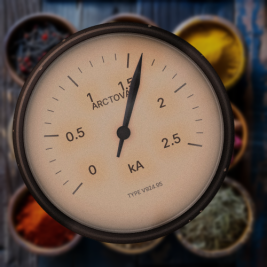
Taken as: 1.6 kA
